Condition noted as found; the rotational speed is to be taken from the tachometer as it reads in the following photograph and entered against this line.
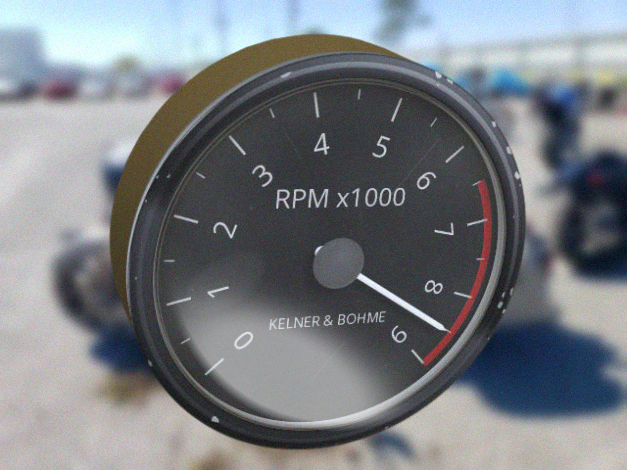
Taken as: 8500 rpm
